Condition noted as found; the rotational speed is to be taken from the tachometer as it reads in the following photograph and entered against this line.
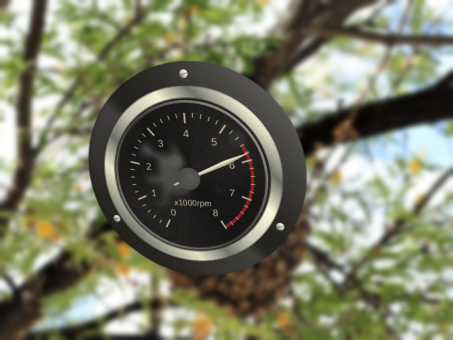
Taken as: 5800 rpm
